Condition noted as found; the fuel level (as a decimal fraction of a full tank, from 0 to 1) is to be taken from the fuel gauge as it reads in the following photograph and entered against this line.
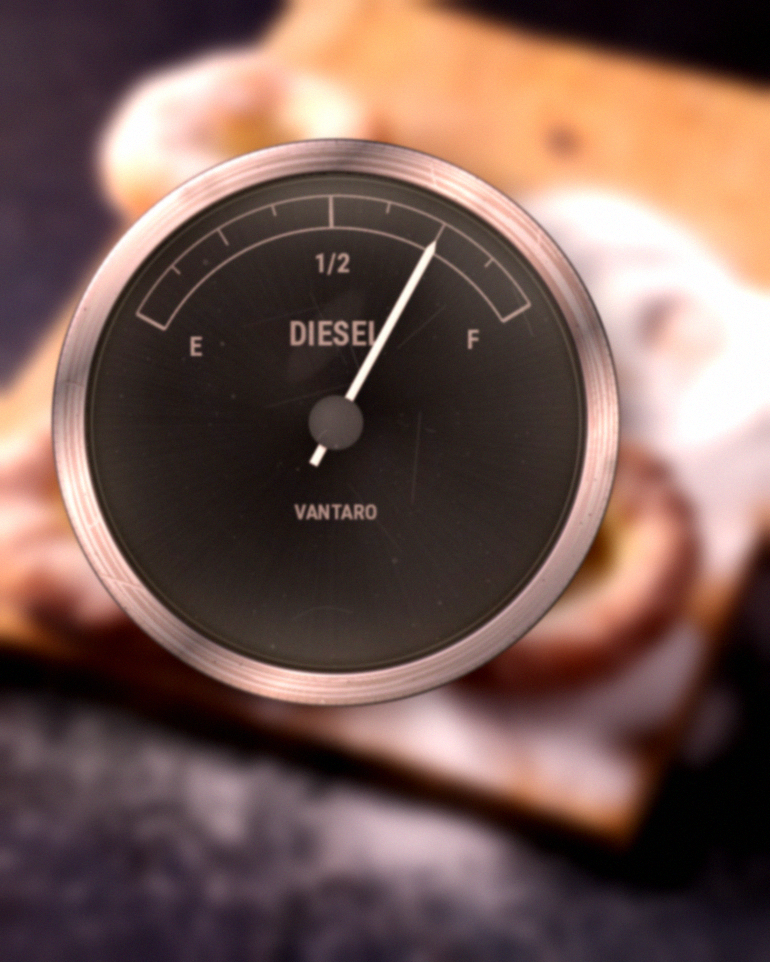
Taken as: 0.75
